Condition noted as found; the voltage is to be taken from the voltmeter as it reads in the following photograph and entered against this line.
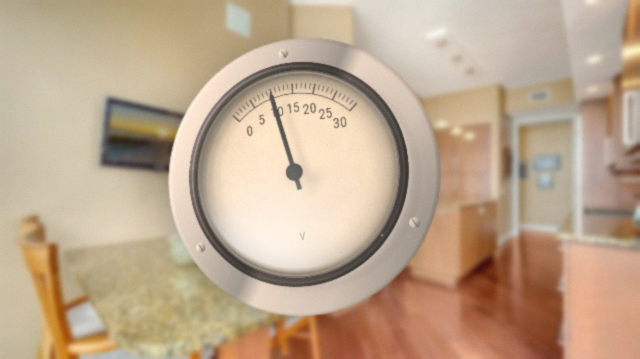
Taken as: 10 V
